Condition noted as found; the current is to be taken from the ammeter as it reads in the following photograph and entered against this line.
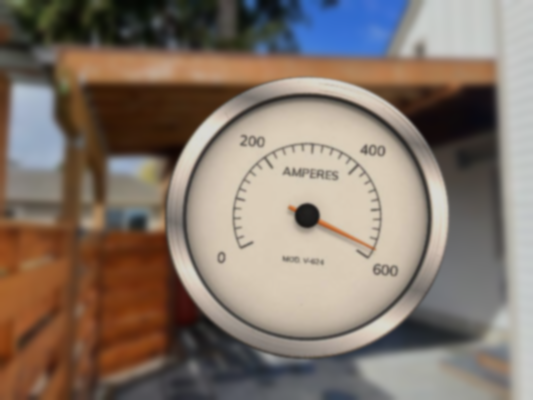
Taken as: 580 A
